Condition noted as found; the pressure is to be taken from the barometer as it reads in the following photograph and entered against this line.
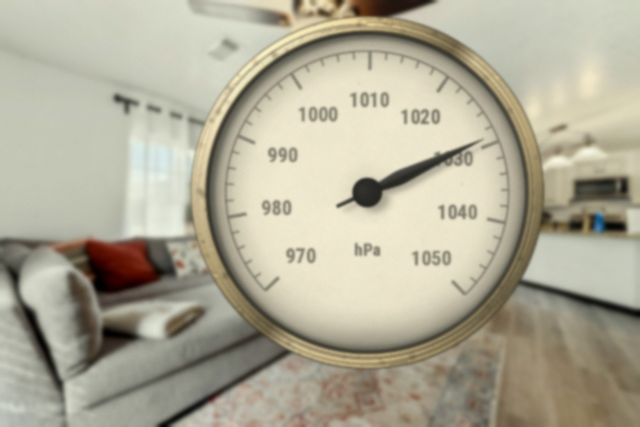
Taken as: 1029 hPa
